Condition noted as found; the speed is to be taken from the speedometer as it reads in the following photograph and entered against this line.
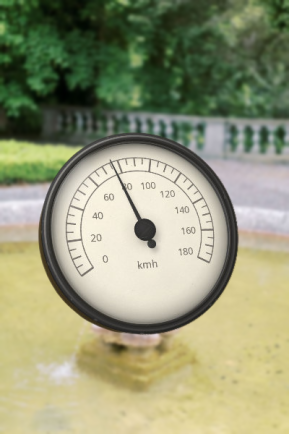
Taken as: 75 km/h
